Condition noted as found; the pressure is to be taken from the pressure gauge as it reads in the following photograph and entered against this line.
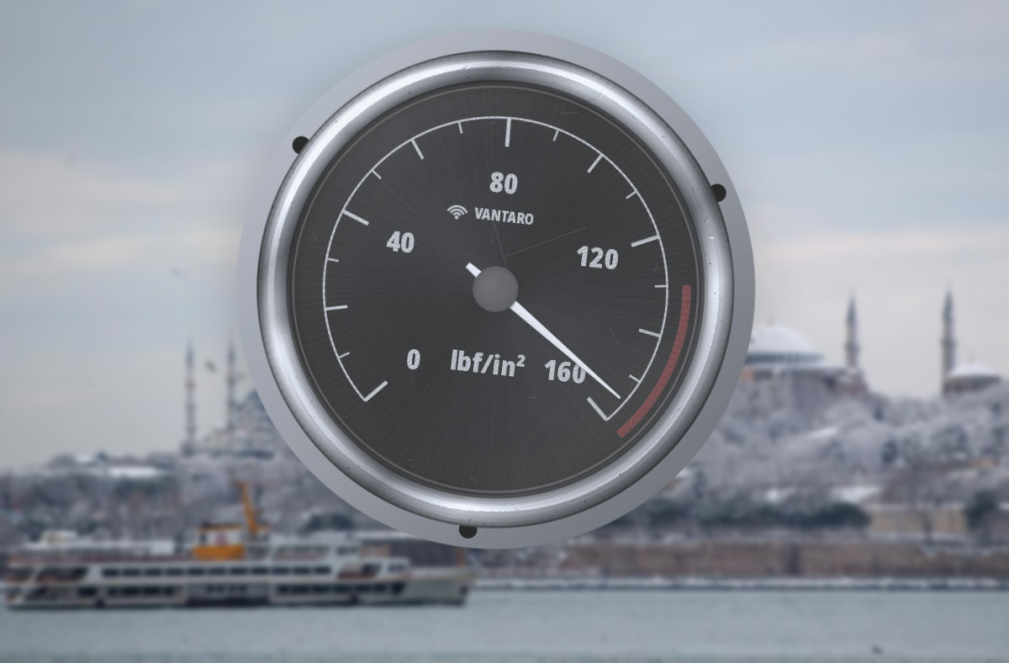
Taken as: 155 psi
